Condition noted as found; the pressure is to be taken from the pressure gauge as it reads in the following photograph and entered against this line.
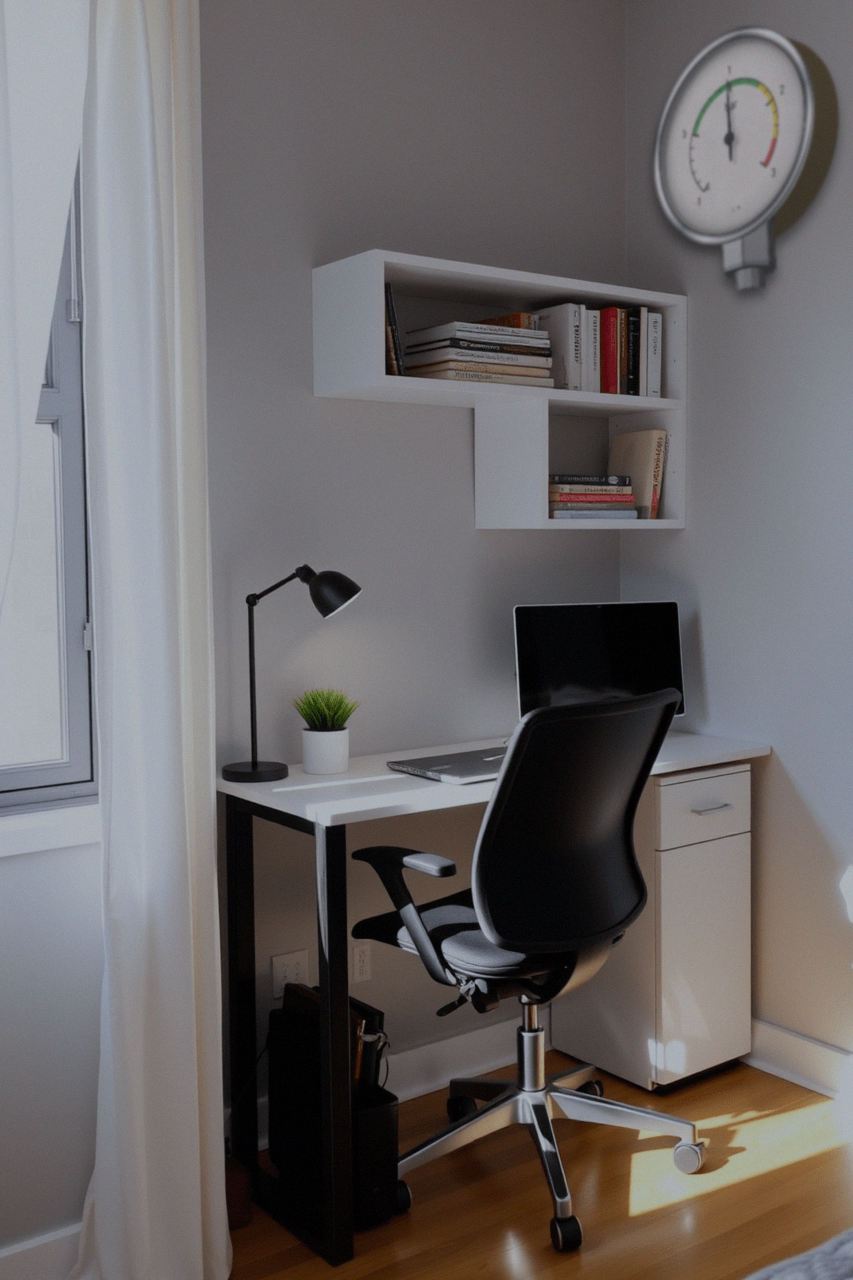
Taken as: 1 bar
